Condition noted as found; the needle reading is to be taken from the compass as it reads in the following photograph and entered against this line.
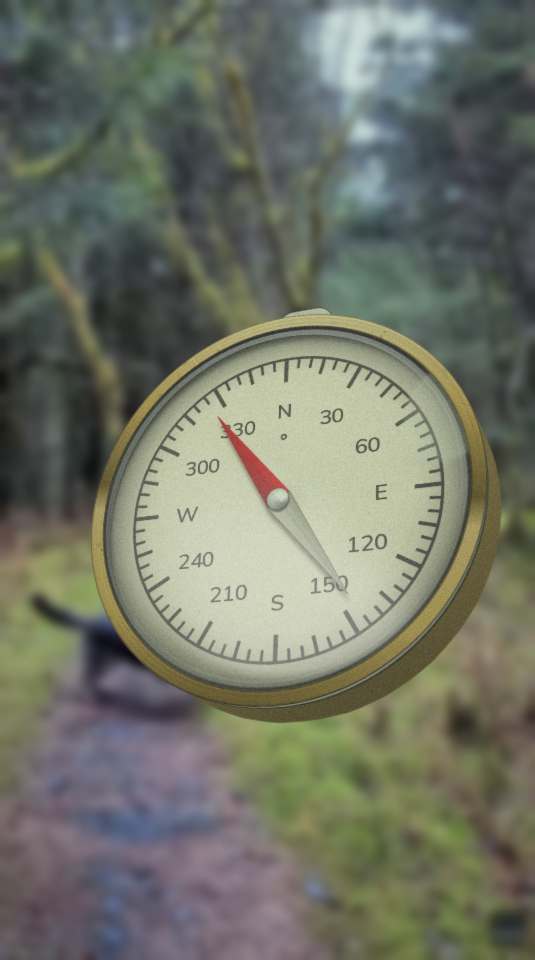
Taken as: 325 °
